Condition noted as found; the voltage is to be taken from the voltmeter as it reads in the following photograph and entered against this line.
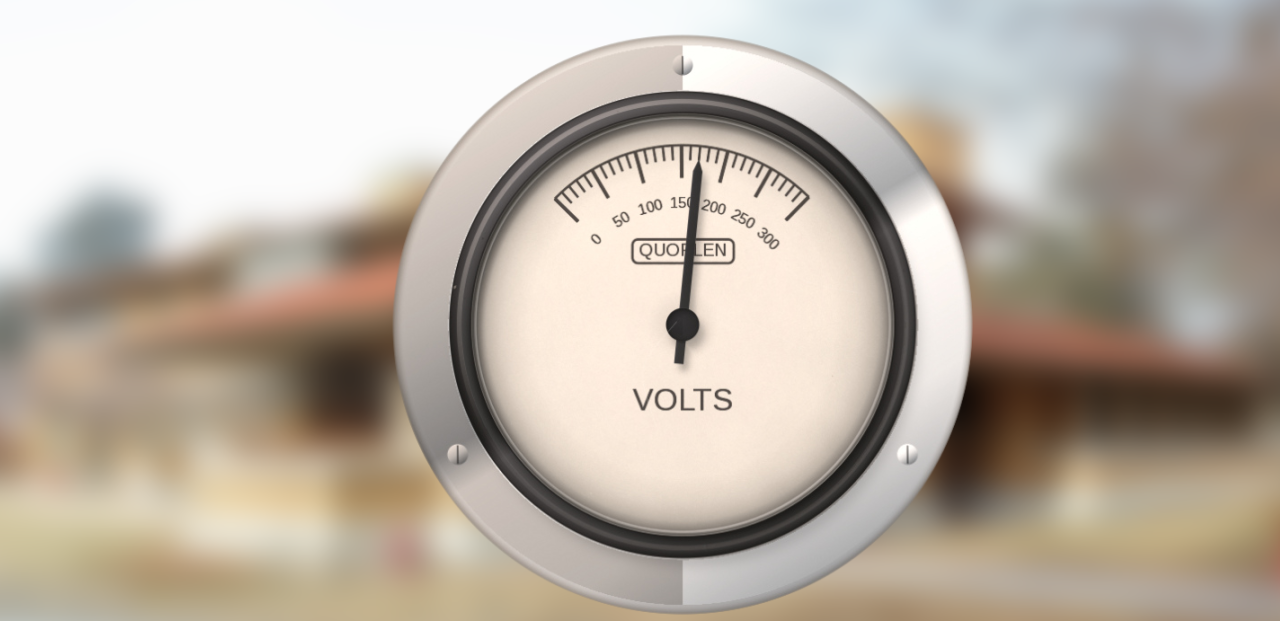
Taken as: 170 V
